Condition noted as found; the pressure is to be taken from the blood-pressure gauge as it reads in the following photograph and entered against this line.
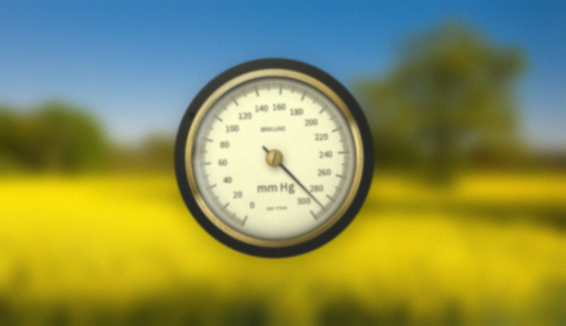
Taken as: 290 mmHg
